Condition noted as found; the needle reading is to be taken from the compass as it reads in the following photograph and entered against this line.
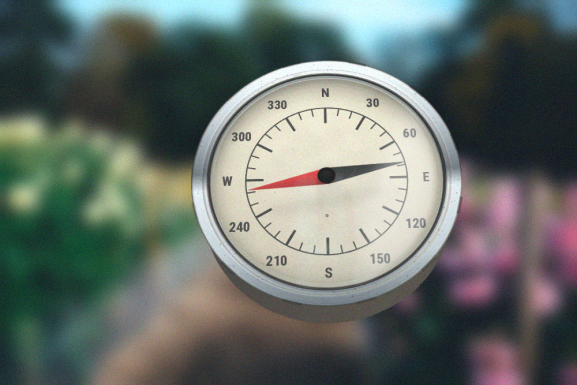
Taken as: 260 °
